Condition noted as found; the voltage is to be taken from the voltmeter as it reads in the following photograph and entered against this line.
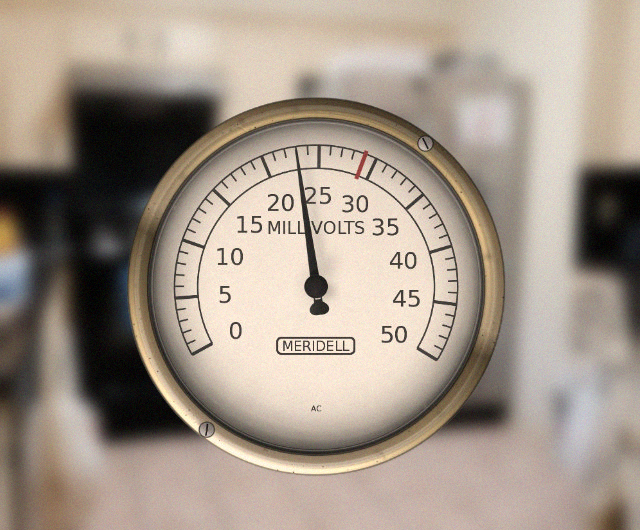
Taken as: 23 mV
